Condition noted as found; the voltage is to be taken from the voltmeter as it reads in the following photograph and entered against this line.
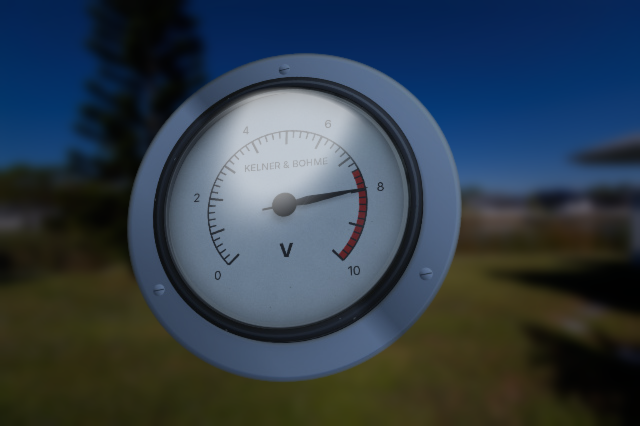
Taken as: 8 V
